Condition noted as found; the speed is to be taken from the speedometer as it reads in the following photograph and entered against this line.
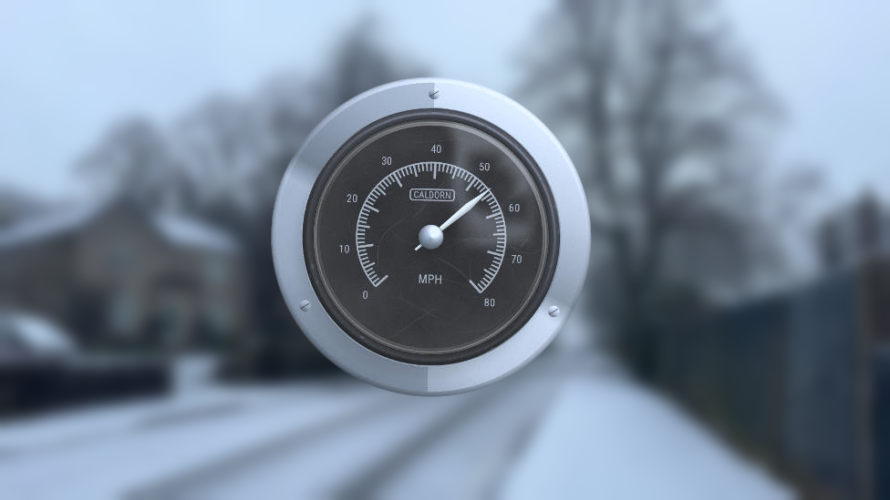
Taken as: 54 mph
